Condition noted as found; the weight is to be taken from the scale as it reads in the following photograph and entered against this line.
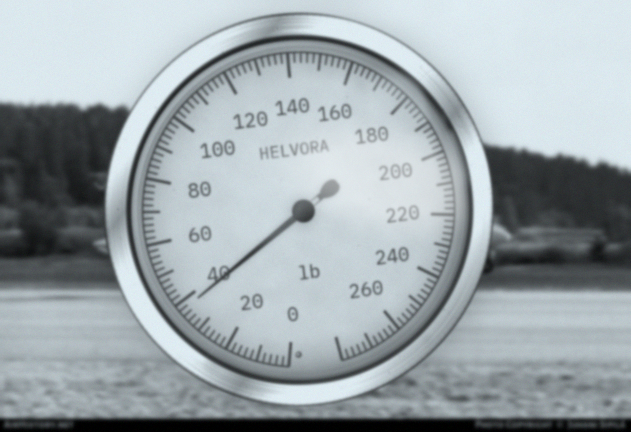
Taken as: 38 lb
